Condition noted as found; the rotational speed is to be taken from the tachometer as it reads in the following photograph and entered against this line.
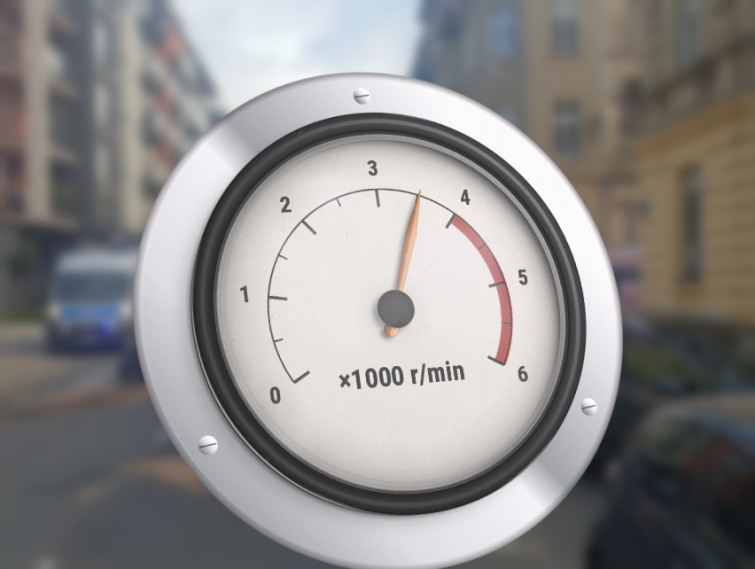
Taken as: 3500 rpm
